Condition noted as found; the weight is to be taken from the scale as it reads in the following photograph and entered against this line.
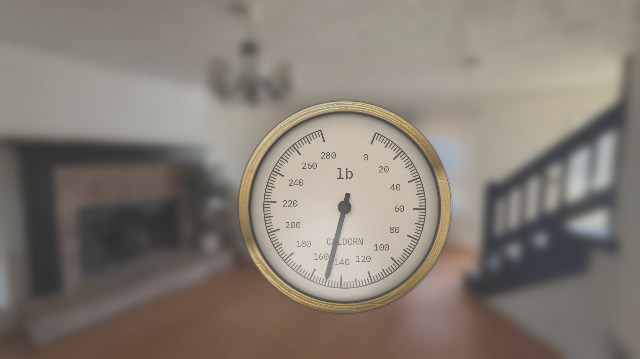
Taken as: 150 lb
